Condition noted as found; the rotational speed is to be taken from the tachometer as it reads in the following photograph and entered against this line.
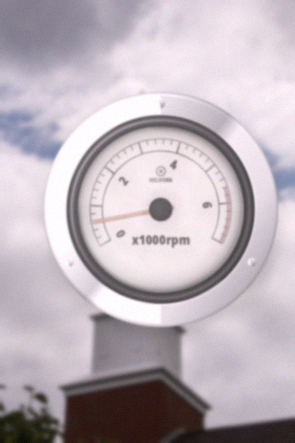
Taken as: 600 rpm
